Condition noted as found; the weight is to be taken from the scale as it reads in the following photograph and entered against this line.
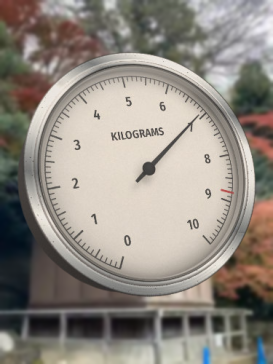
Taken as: 6.9 kg
